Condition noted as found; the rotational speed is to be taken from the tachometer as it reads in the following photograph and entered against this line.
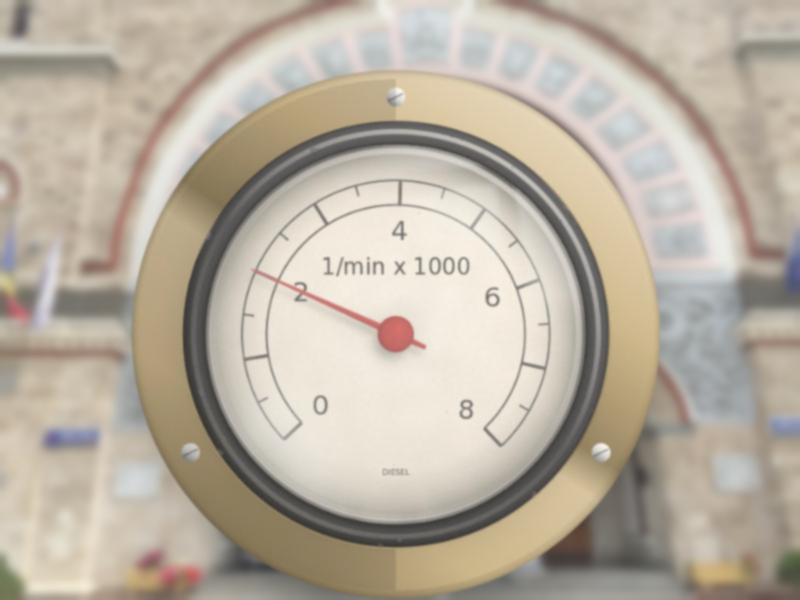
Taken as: 2000 rpm
